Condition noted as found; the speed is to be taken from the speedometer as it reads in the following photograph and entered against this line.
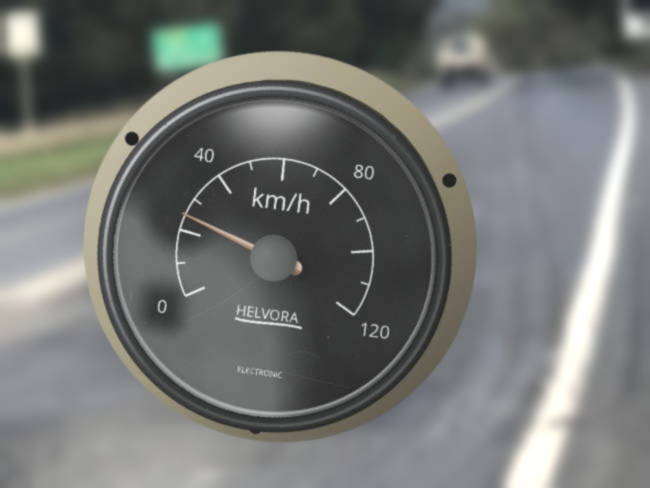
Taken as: 25 km/h
